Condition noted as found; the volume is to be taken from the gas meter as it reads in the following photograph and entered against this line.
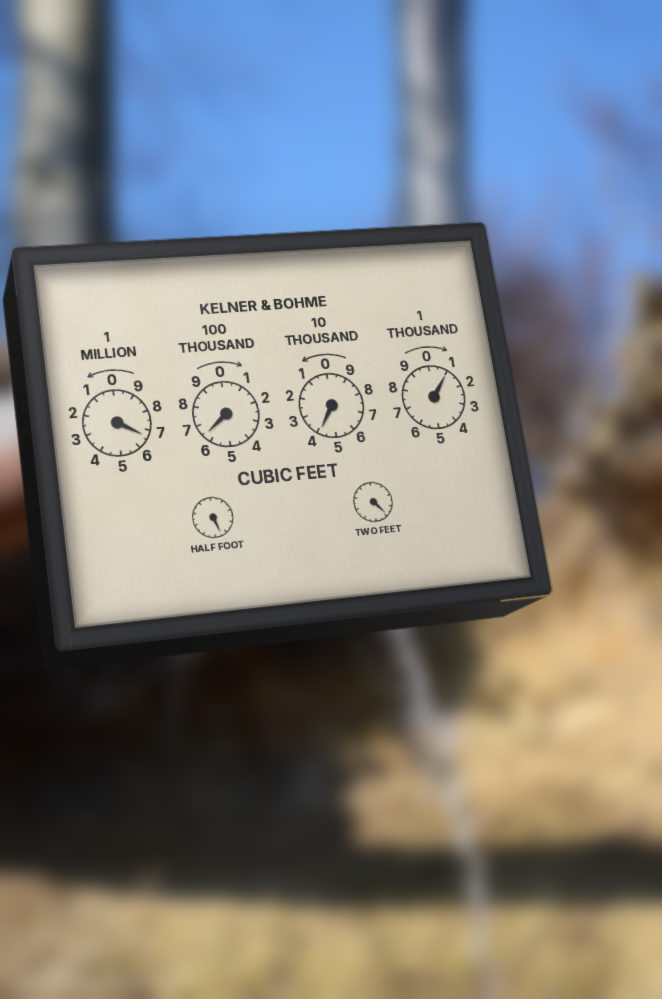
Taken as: 664100 ft³
